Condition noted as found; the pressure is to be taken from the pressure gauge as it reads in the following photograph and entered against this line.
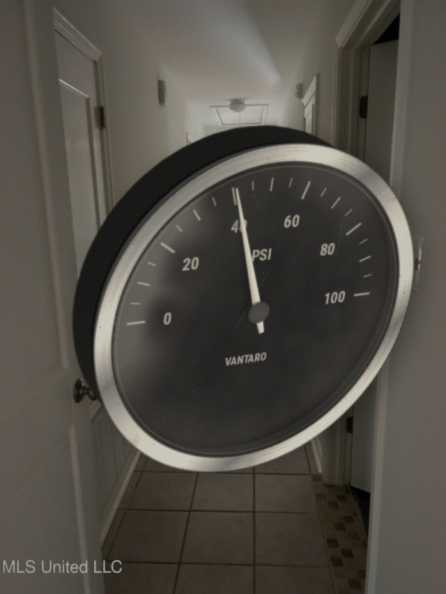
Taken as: 40 psi
